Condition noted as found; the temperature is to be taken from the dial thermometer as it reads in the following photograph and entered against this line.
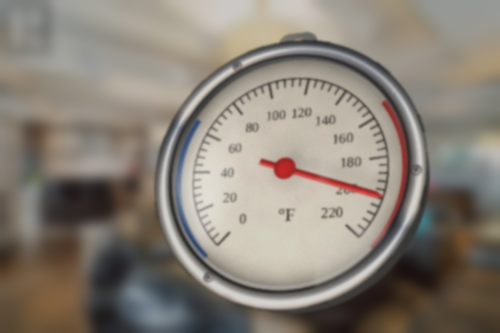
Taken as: 200 °F
